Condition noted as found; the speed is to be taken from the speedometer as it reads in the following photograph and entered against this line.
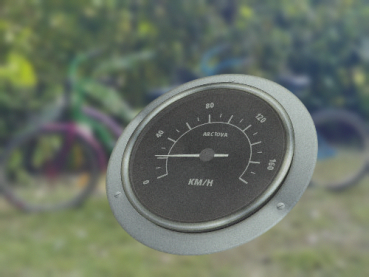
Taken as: 20 km/h
